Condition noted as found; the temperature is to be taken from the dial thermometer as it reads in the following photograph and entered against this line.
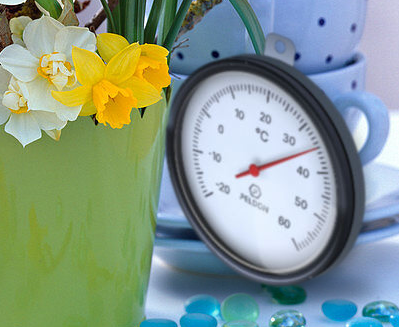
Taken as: 35 °C
